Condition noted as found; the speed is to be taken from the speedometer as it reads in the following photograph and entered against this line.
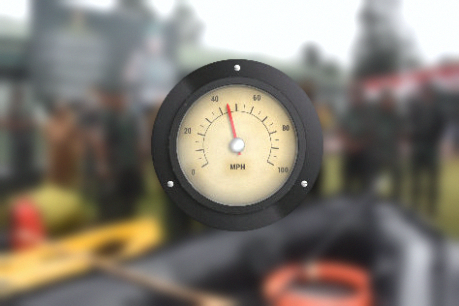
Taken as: 45 mph
